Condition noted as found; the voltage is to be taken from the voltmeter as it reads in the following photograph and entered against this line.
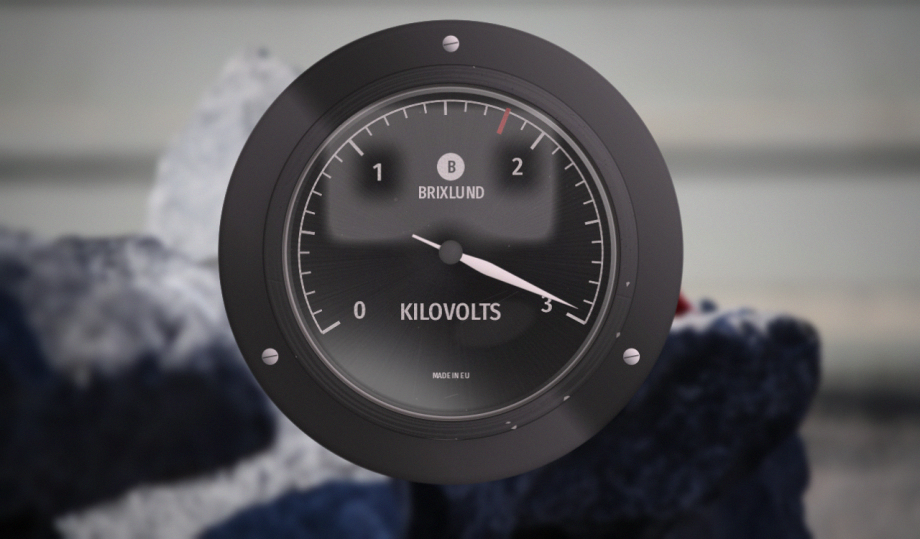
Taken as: 2.95 kV
